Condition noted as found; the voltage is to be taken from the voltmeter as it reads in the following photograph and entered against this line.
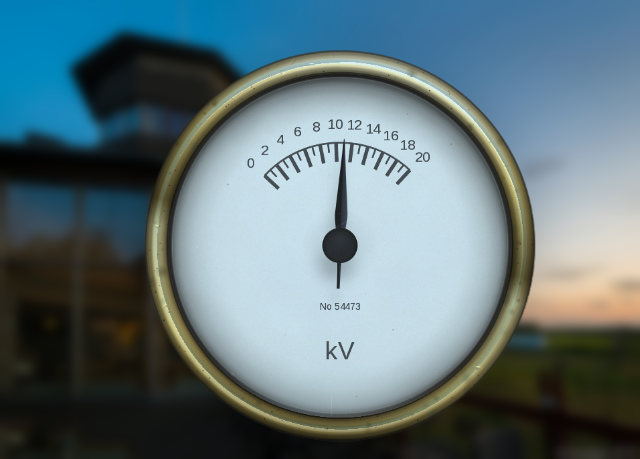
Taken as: 11 kV
